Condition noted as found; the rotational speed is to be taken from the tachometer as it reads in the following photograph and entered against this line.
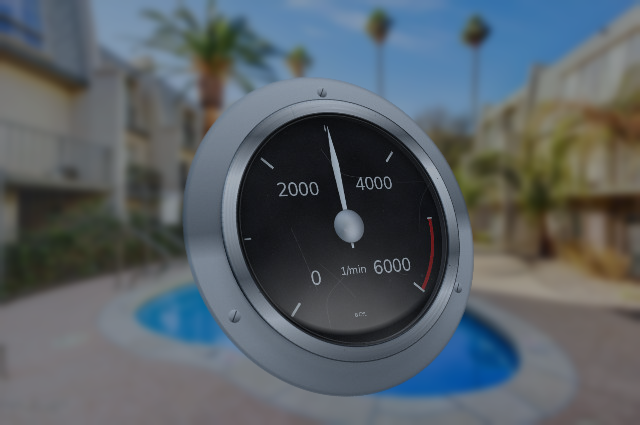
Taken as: 3000 rpm
